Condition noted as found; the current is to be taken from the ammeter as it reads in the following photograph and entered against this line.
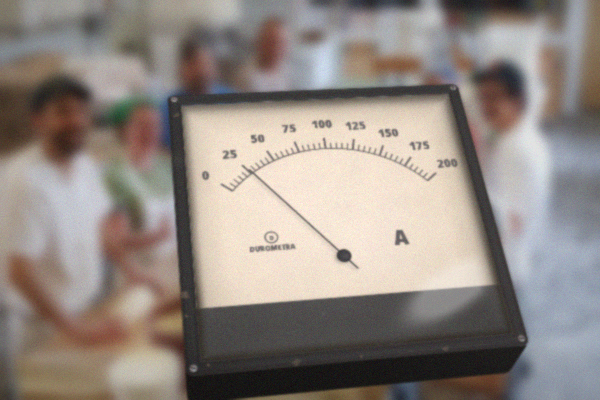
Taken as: 25 A
